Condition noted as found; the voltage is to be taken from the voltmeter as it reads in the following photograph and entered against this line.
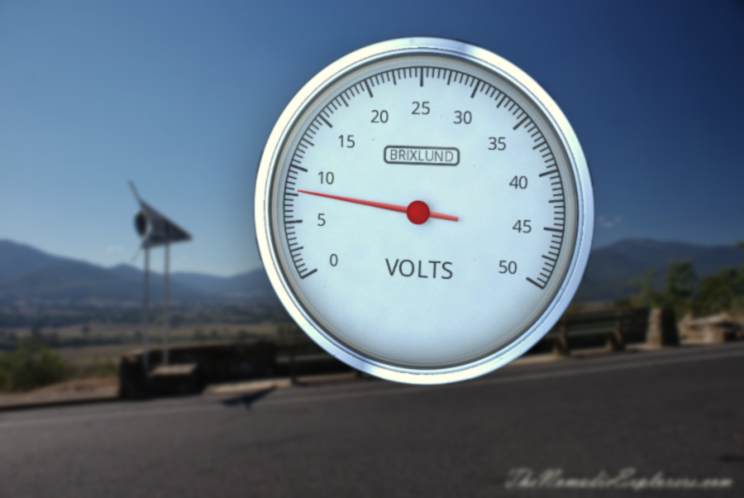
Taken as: 8 V
